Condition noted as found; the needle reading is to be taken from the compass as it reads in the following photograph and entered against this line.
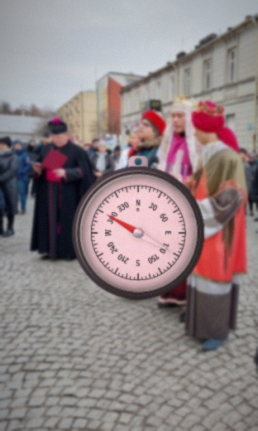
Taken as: 300 °
